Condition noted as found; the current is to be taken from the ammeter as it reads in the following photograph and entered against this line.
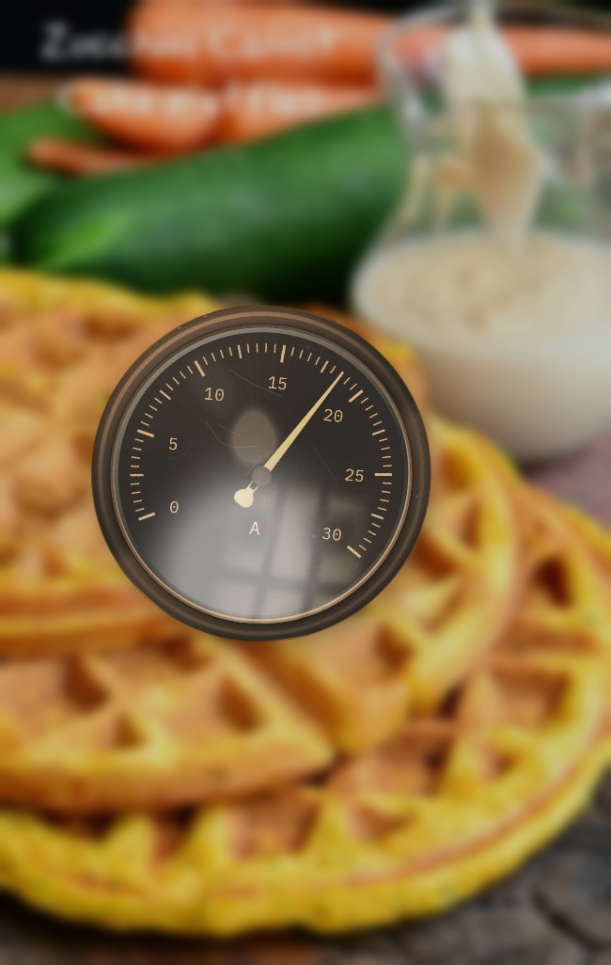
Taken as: 18.5 A
